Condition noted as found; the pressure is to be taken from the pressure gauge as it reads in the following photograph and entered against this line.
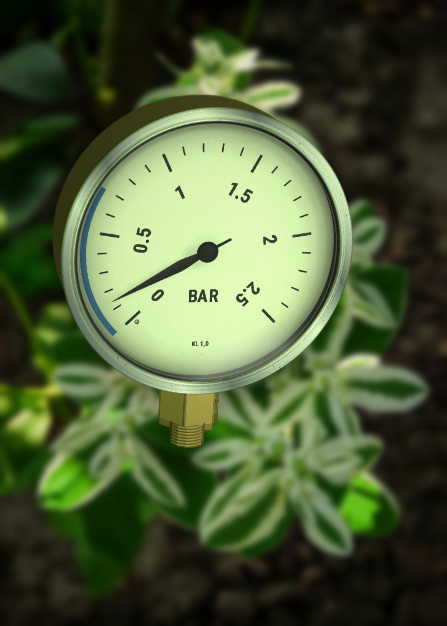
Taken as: 0.15 bar
